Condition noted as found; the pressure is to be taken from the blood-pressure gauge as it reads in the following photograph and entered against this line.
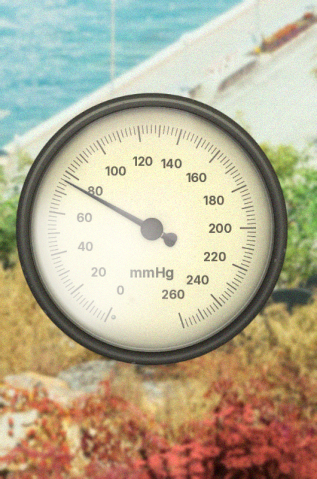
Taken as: 76 mmHg
